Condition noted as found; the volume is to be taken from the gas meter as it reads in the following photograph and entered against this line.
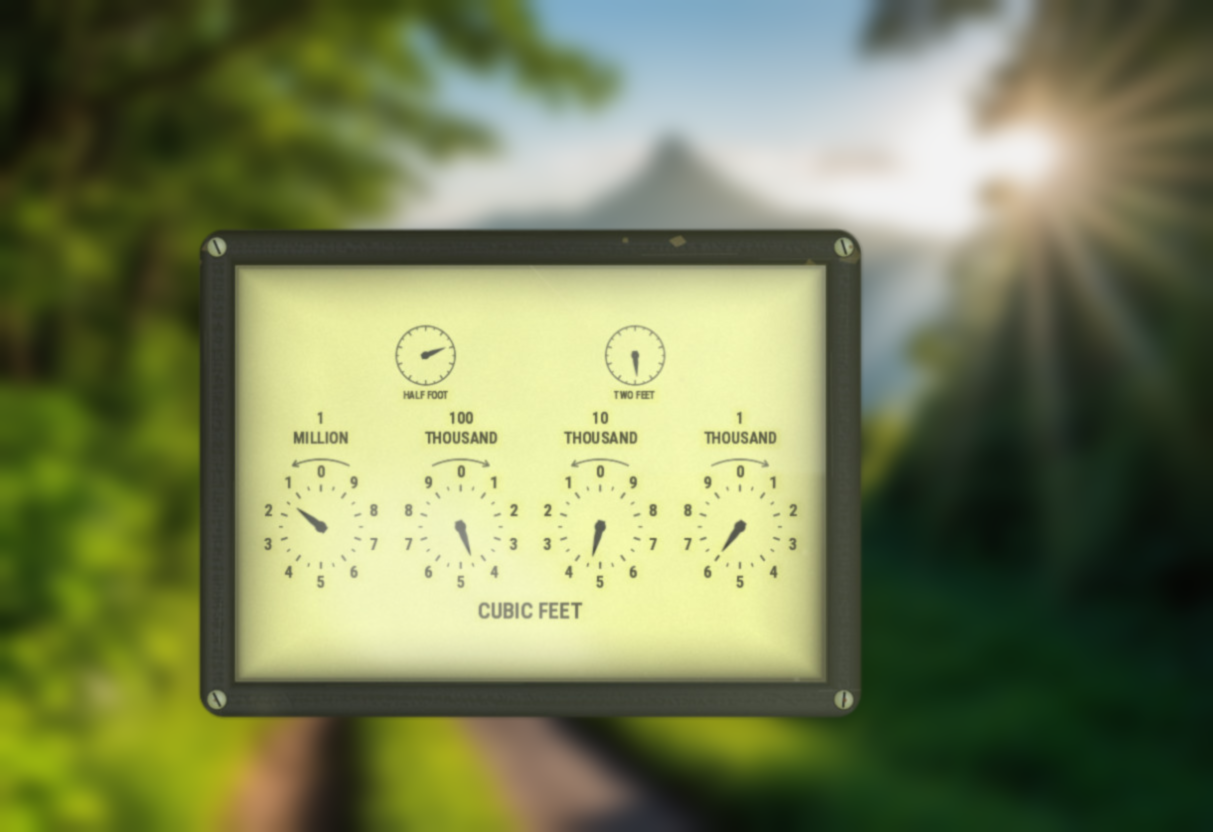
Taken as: 144600 ft³
